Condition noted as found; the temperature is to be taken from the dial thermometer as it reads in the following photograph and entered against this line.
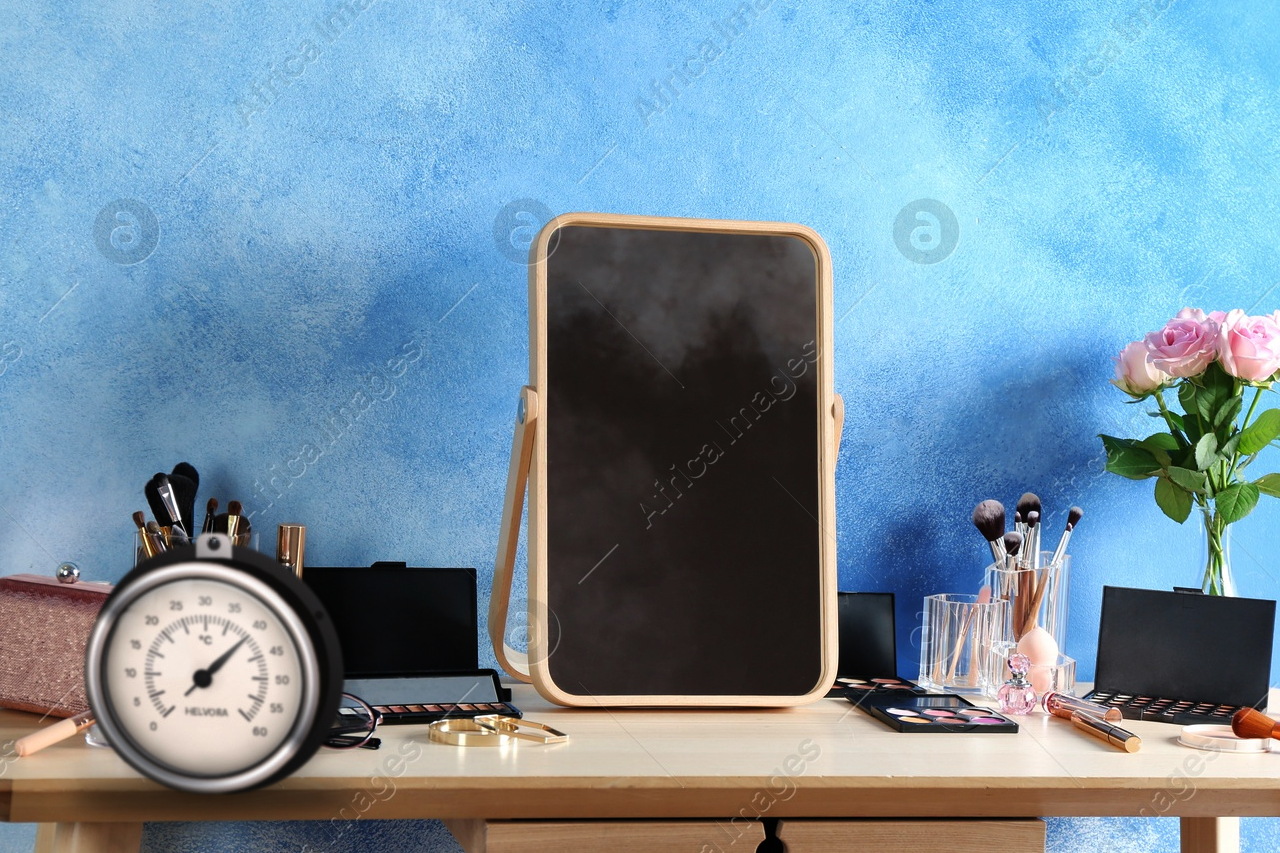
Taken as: 40 °C
